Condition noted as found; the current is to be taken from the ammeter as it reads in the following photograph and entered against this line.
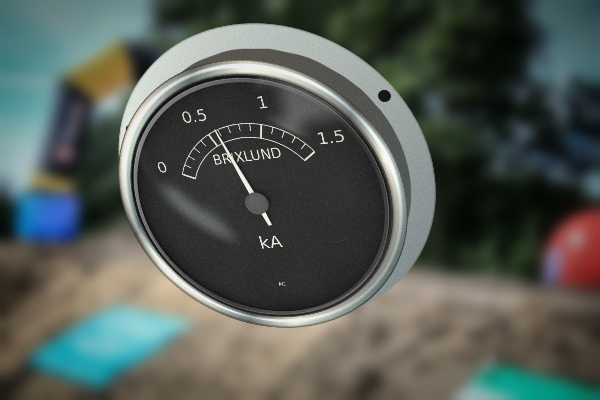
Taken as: 0.6 kA
